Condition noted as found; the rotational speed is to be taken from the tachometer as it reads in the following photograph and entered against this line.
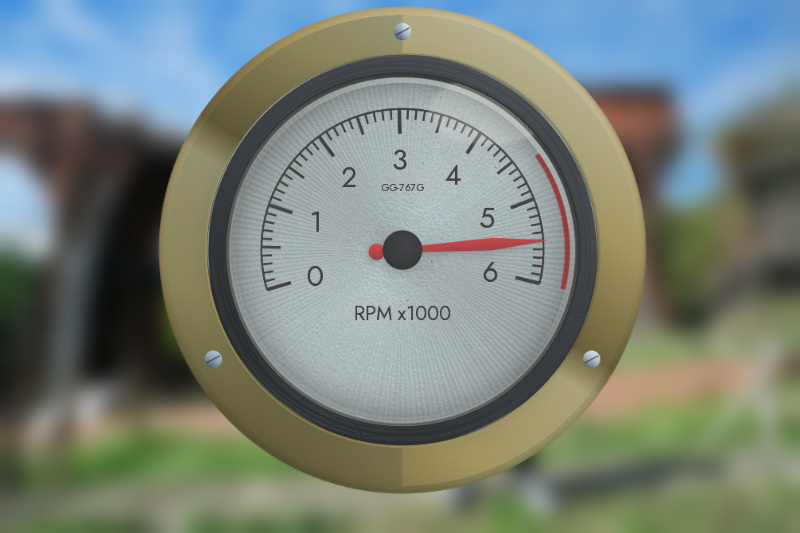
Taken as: 5500 rpm
